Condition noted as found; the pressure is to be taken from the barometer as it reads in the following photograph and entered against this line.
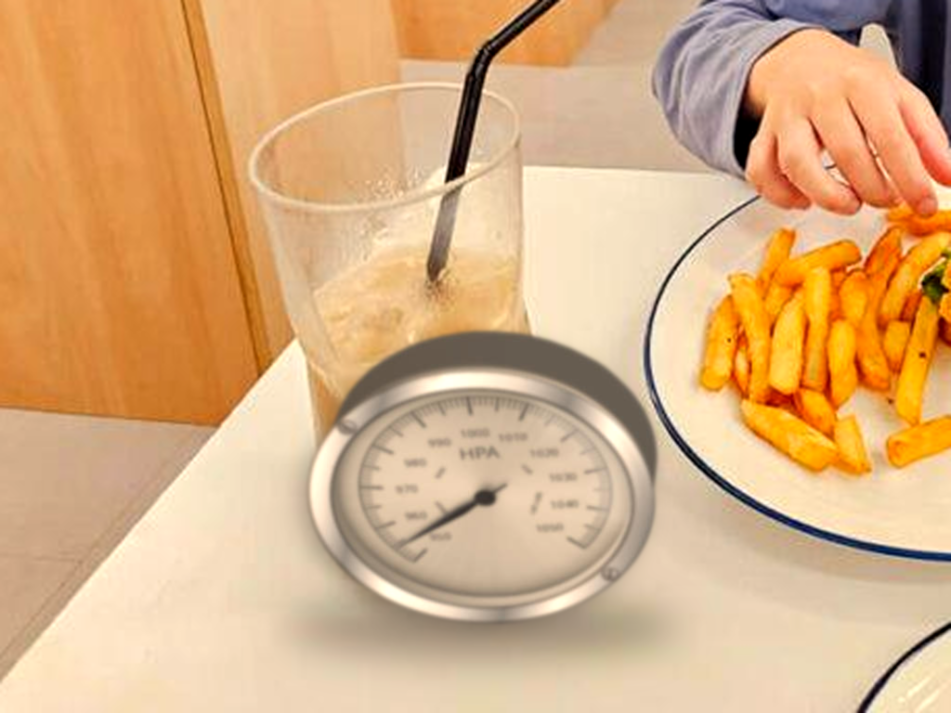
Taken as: 955 hPa
